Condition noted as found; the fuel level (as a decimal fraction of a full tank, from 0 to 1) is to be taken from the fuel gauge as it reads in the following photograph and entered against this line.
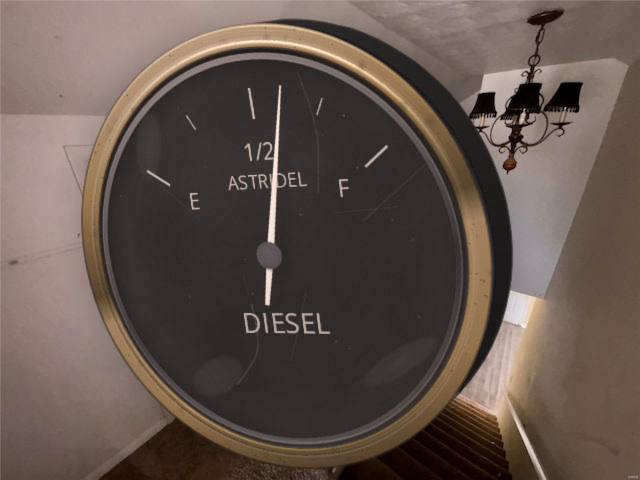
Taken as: 0.625
